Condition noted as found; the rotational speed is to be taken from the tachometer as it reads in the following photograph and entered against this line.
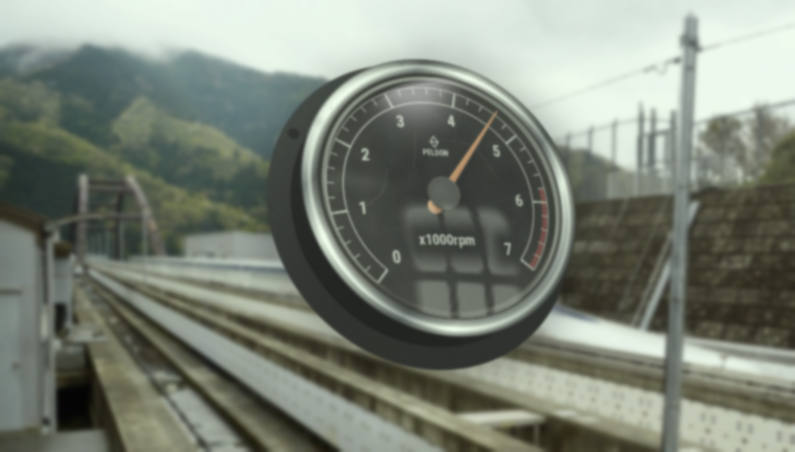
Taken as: 4600 rpm
